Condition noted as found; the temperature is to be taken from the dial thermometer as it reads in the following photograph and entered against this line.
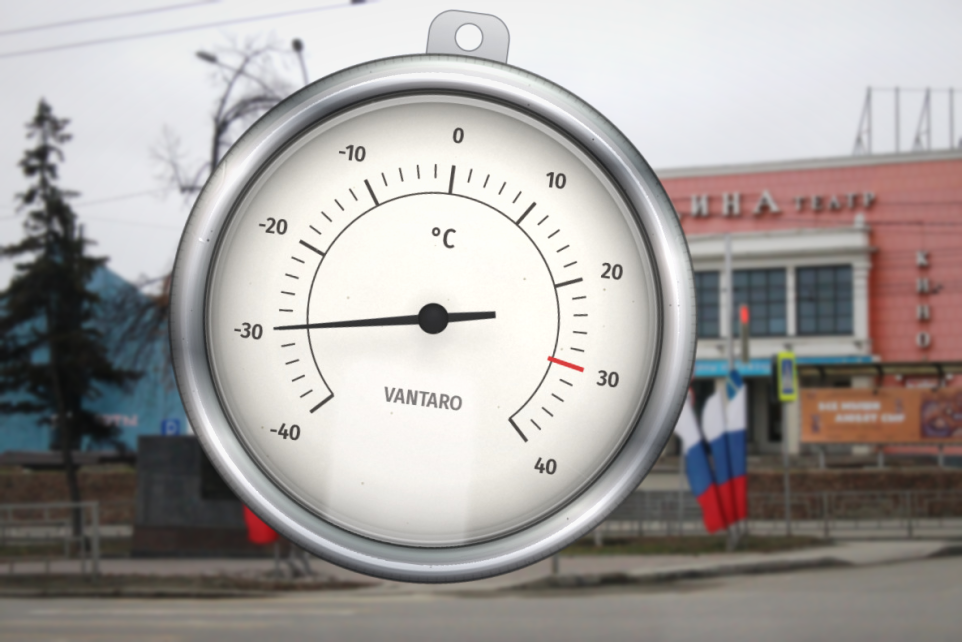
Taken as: -30 °C
